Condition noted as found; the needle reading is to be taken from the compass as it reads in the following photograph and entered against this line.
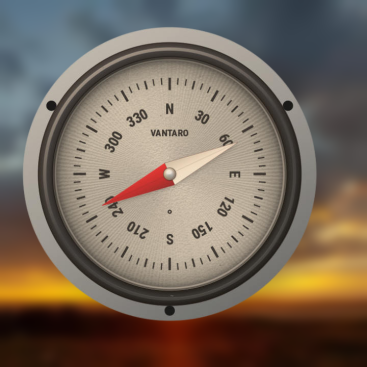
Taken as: 245 °
